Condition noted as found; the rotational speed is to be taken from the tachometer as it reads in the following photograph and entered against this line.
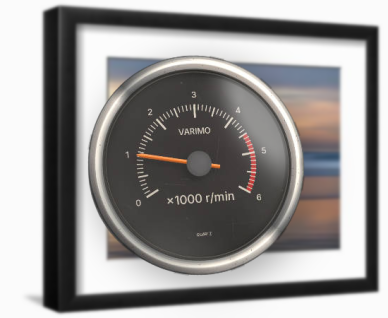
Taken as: 1000 rpm
